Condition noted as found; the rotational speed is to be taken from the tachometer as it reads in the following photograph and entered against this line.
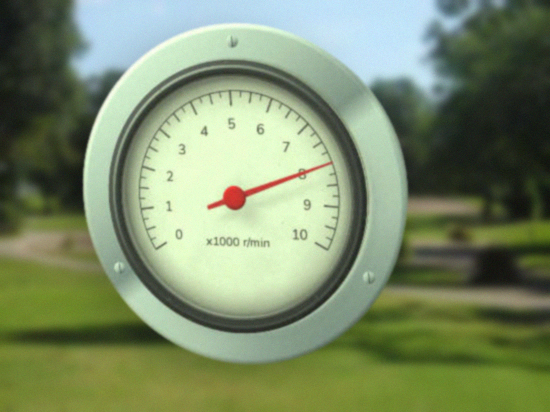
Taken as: 8000 rpm
